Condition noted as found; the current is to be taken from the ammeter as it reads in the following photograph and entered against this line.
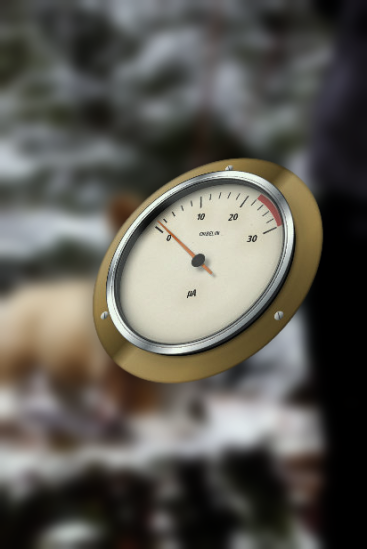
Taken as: 1 µA
